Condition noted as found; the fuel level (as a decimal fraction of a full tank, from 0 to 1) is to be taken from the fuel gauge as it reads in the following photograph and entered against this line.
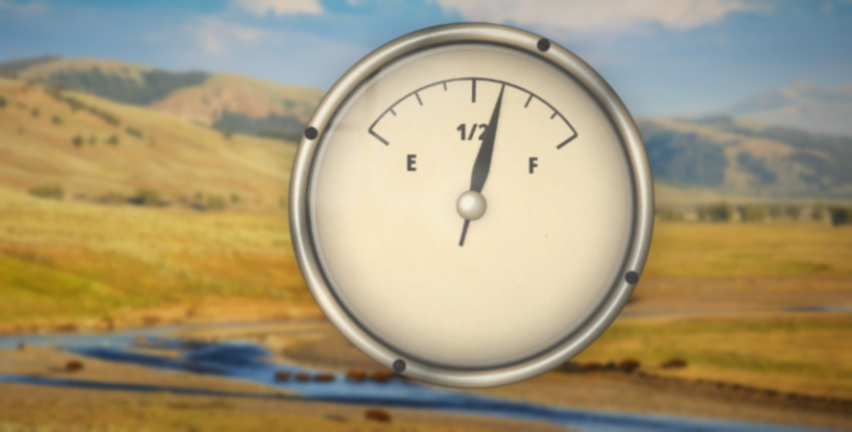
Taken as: 0.625
